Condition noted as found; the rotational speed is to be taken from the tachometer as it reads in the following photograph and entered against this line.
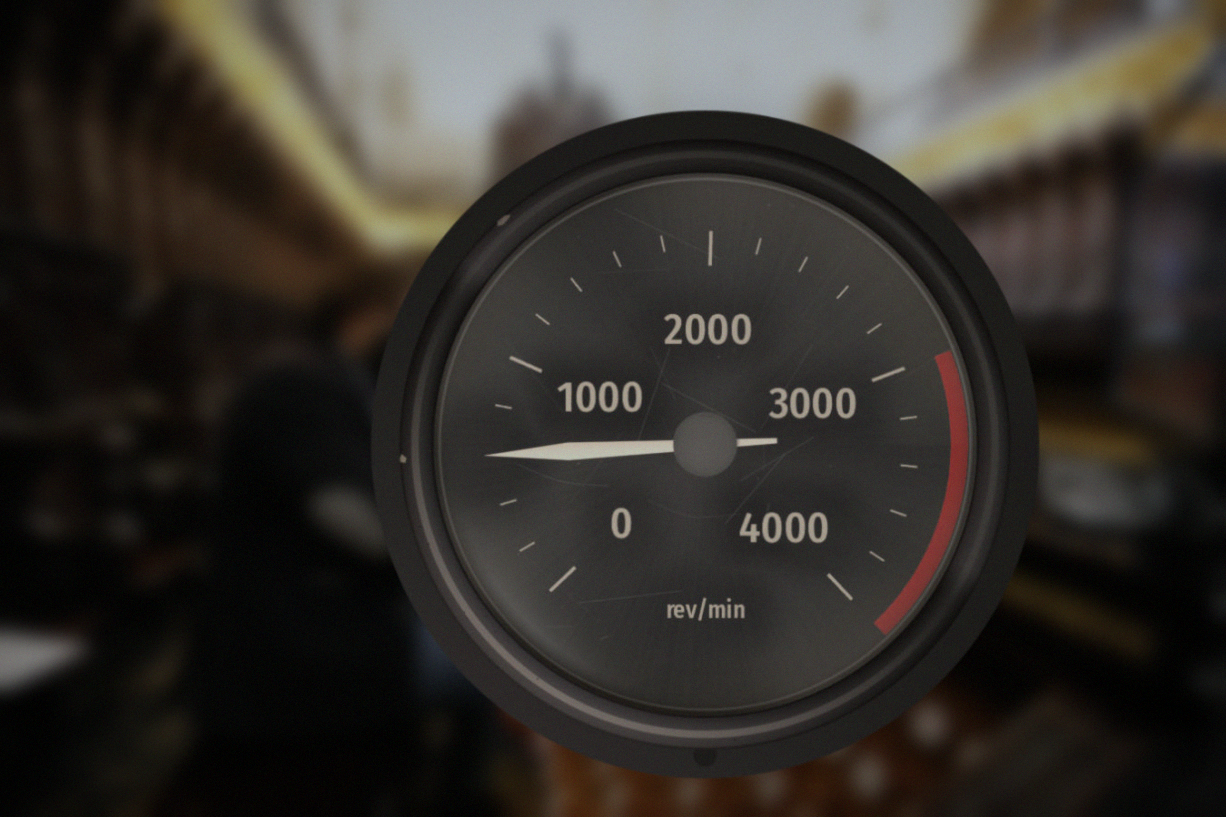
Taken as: 600 rpm
